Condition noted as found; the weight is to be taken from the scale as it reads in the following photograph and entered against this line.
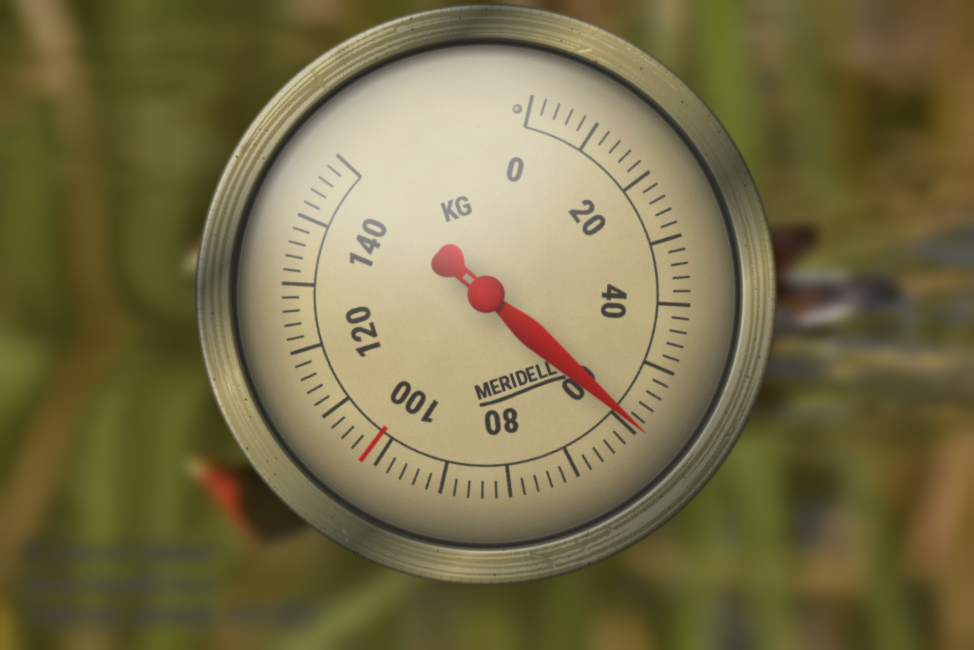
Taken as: 59 kg
